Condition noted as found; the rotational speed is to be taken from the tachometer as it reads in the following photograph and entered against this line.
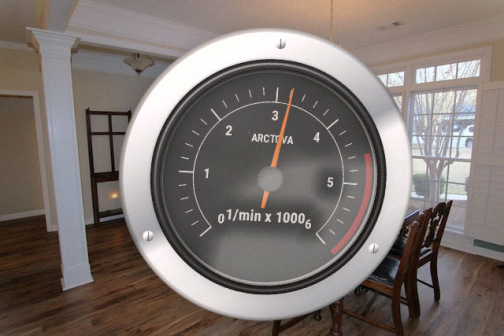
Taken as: 3200 rpm
